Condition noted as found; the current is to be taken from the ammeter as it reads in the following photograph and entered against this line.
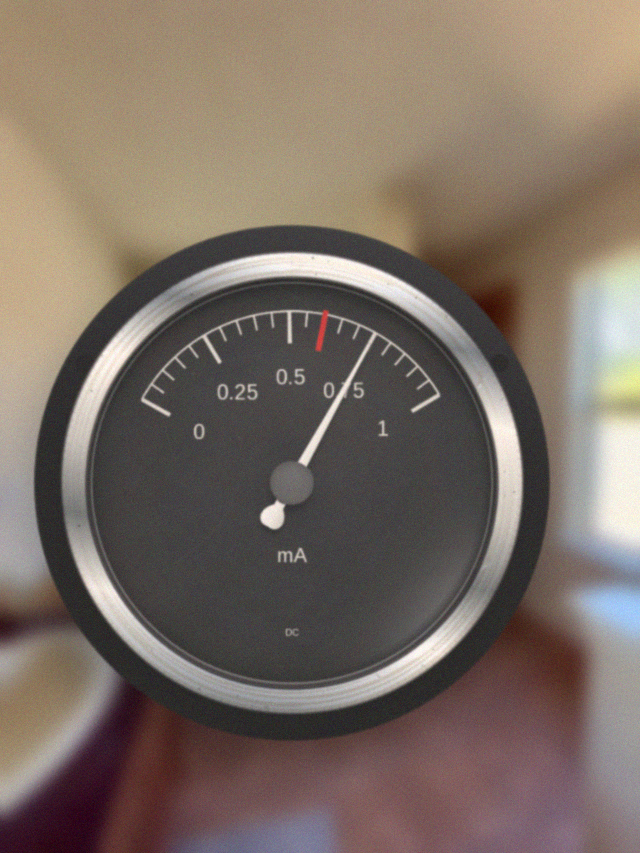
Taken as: 0.75 mA
